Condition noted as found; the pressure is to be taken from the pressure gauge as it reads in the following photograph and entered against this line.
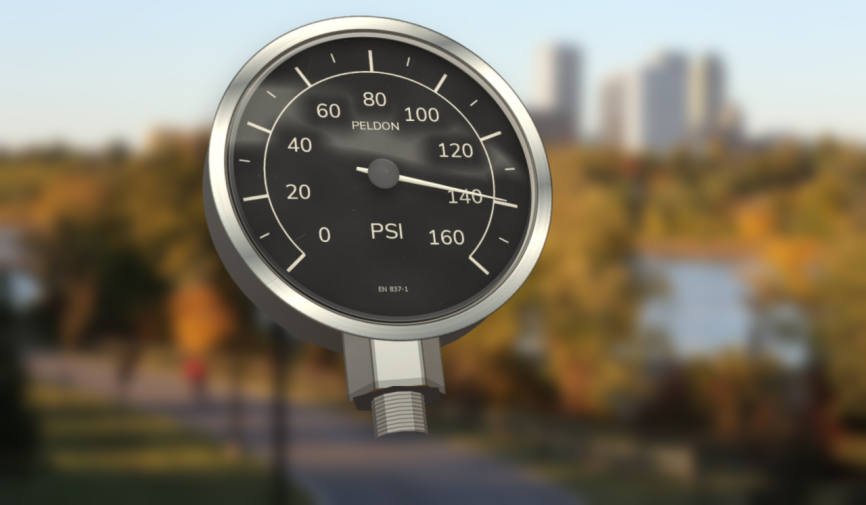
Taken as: 140 psi
